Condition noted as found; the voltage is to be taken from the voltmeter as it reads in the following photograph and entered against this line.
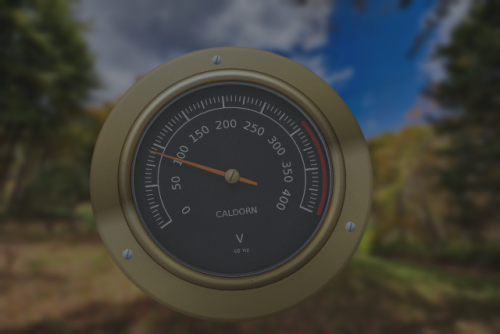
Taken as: 90 V
